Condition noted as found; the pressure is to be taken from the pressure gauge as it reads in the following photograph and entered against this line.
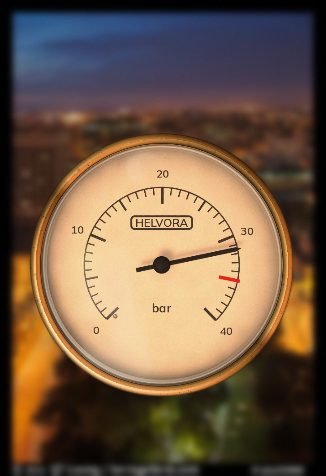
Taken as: 31.5 bar
